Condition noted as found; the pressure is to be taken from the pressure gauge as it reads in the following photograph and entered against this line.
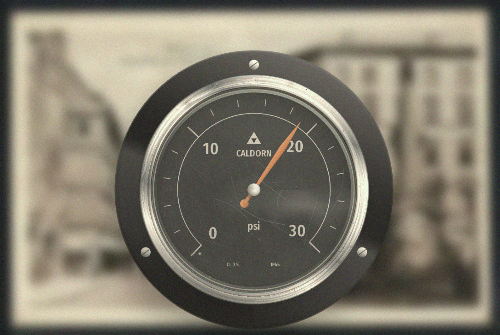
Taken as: 19 psi
